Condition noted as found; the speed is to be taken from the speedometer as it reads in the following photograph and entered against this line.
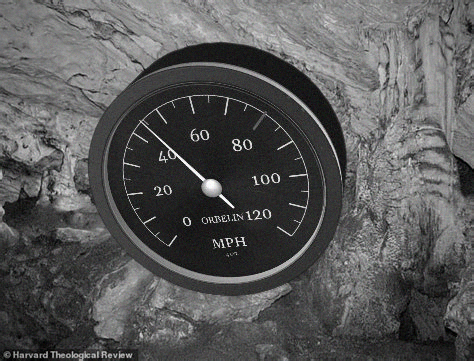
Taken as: 45 mph
